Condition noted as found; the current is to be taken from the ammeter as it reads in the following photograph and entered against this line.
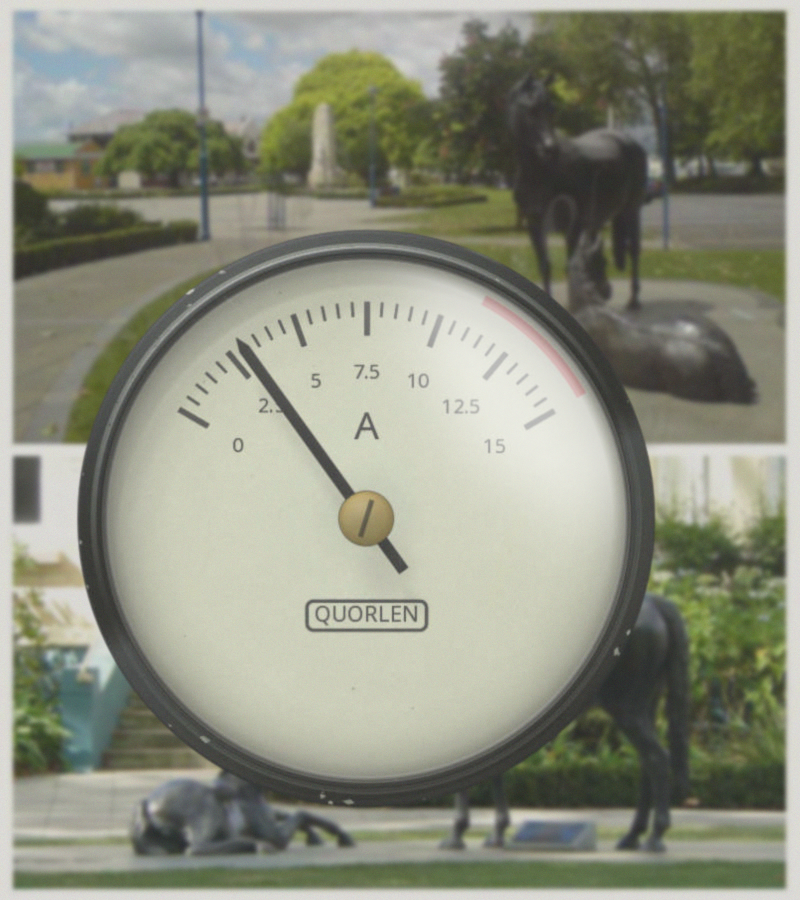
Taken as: 3 A
